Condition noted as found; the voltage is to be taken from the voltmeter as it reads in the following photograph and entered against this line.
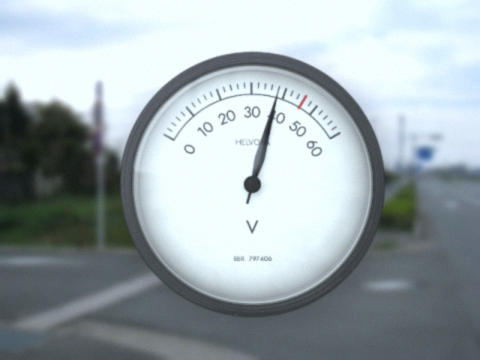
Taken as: 38 V
